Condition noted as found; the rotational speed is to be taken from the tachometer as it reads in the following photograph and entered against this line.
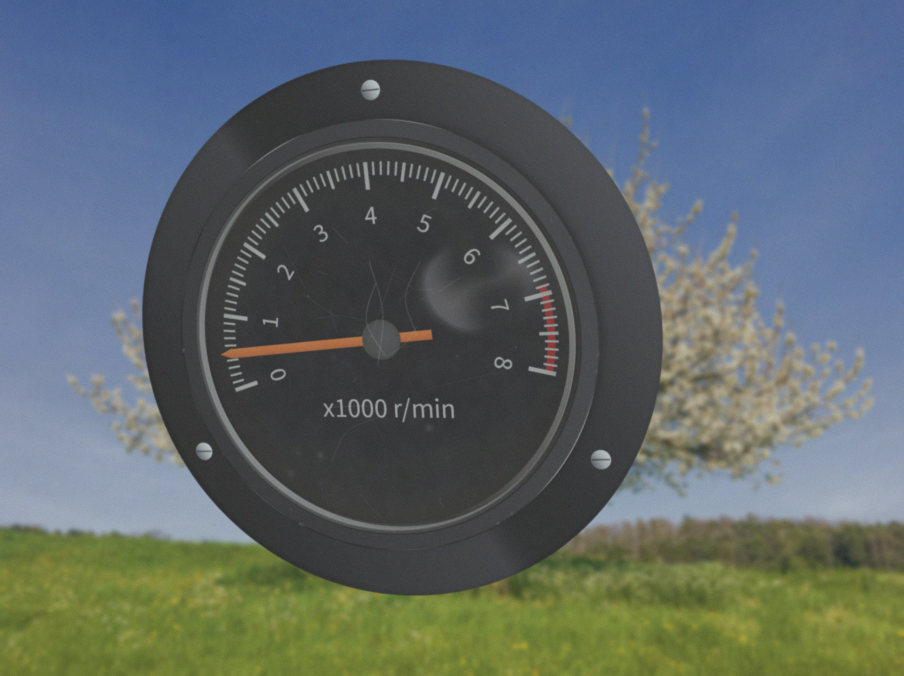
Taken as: 500 rpm
